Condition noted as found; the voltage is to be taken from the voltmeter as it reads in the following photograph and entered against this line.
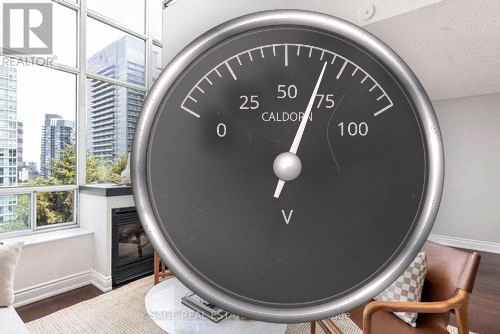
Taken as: 67.5 V
